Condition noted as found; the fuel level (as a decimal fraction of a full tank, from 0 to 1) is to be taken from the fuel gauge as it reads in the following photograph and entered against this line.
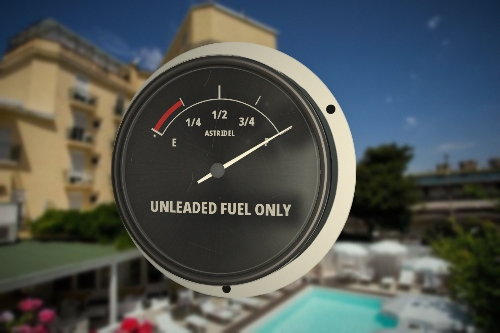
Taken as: 1
